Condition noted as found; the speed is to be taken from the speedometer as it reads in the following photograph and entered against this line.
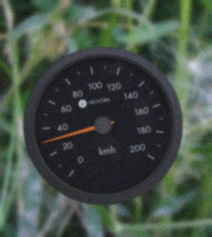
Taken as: 30 km/h
